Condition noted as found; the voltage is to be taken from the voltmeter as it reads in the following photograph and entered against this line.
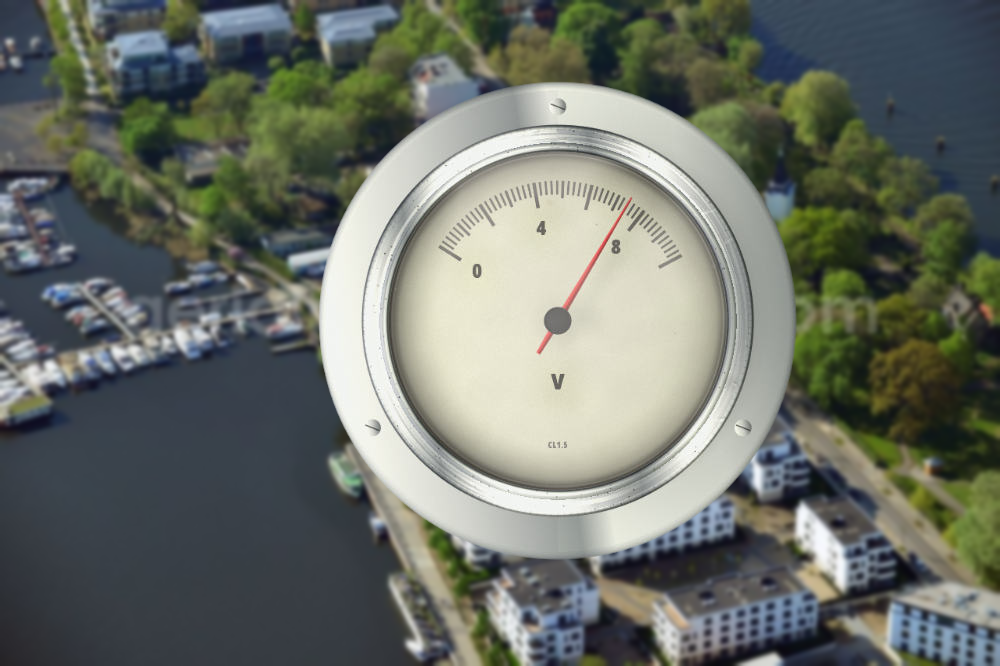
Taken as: 7.4 V
